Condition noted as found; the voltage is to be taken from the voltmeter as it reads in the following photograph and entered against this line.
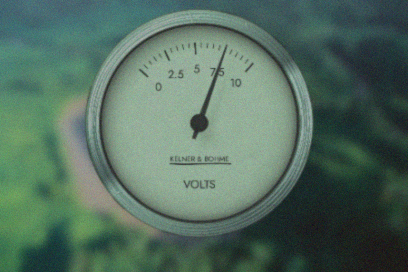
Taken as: 7.5 V
